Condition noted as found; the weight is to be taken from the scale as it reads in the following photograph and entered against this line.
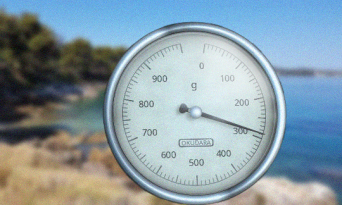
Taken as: 290 g
